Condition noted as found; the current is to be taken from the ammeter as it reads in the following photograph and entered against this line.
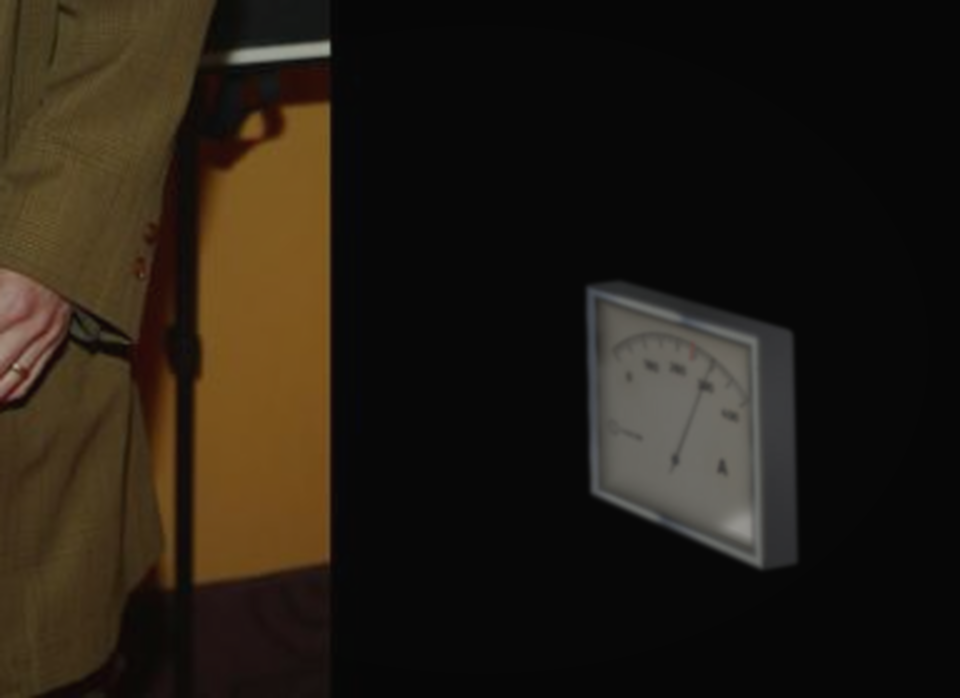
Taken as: 300 A
